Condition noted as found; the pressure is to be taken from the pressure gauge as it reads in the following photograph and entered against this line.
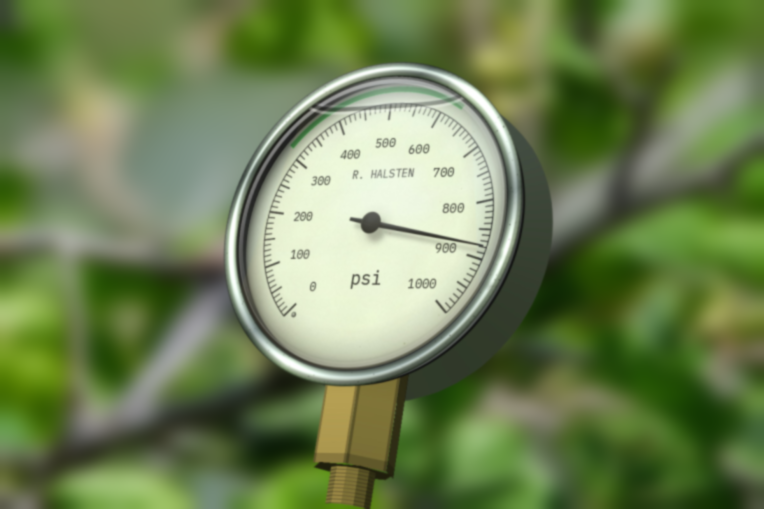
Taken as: 880 psi
